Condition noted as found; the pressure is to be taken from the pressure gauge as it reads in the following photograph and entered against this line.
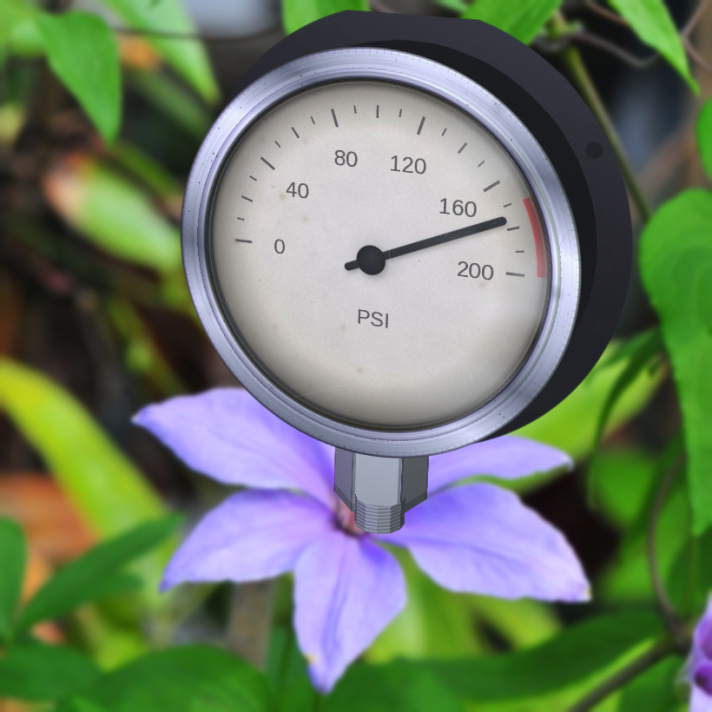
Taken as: 175 psi
